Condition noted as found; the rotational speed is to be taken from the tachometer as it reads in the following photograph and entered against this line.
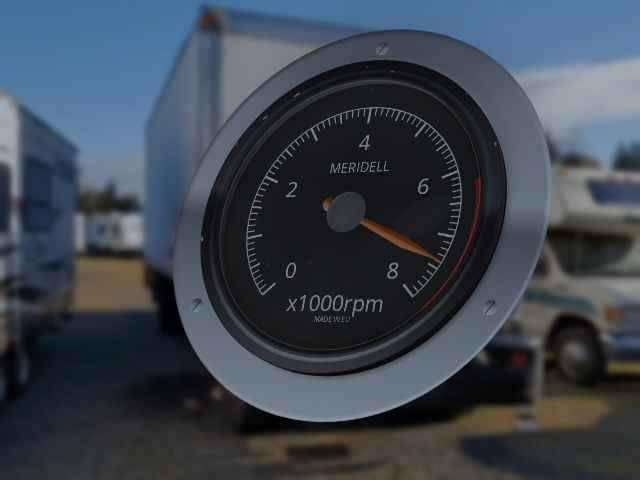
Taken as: 7400 rpm
